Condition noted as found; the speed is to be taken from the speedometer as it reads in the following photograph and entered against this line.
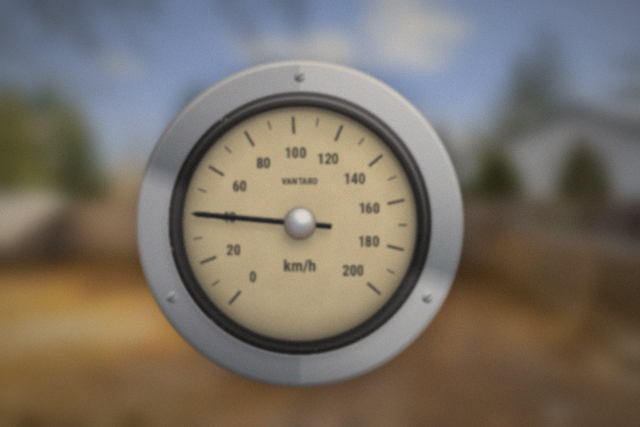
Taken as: 40 km/h
